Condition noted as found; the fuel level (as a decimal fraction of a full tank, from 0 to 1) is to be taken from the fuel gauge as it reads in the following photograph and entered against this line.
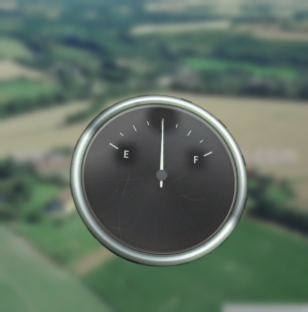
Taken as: 0.5
